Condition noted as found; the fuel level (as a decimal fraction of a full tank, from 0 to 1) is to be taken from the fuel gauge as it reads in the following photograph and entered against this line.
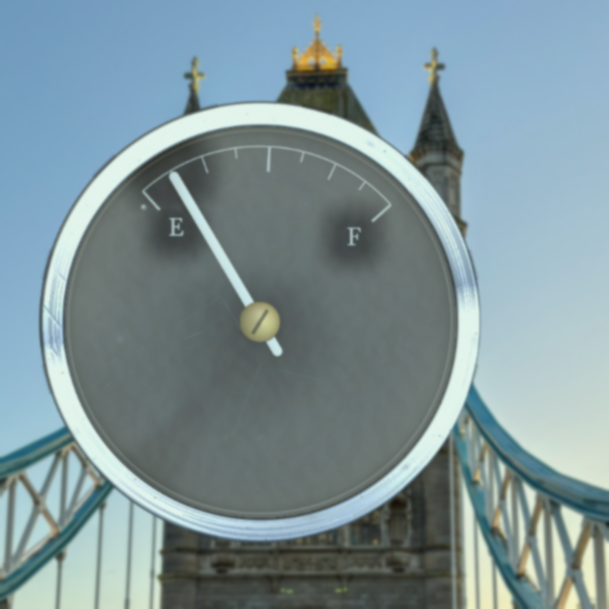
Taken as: 0.125
